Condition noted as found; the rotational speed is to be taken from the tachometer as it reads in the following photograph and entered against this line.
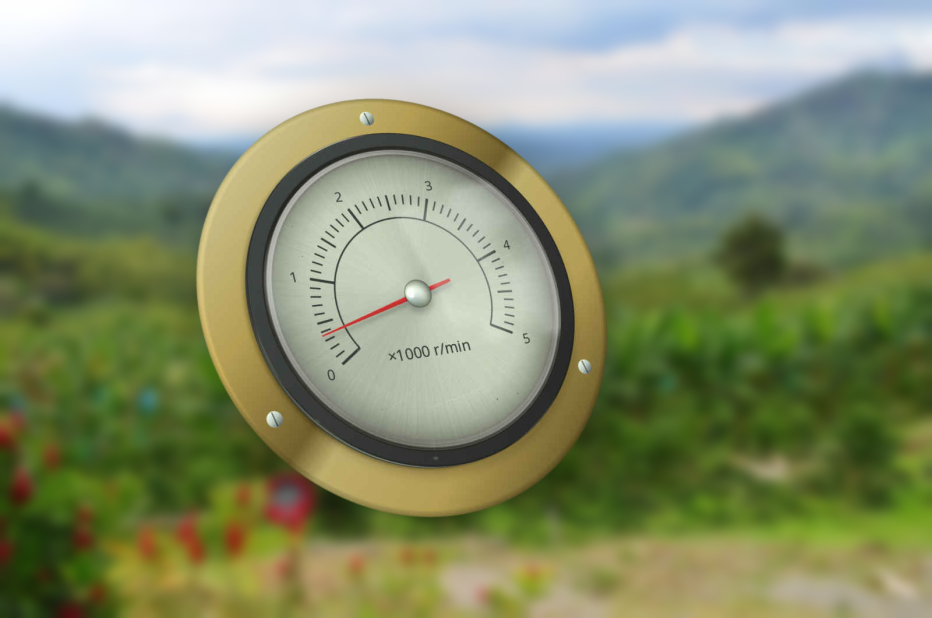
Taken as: 350 rpm
